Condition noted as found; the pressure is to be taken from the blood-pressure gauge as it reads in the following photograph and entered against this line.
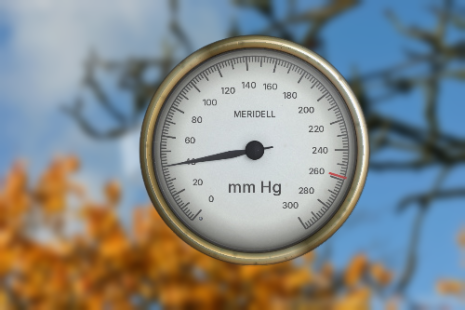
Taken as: 40 mmHg
